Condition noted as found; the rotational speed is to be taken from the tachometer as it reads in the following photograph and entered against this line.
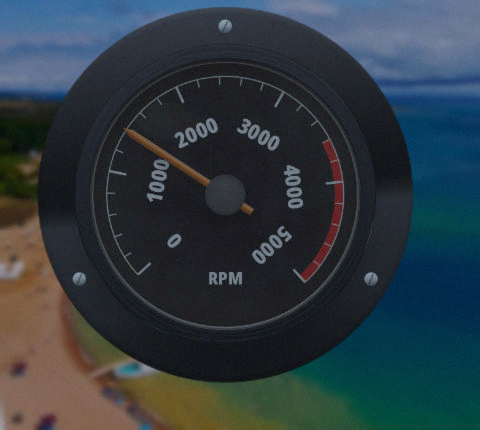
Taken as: 1400 rpm
